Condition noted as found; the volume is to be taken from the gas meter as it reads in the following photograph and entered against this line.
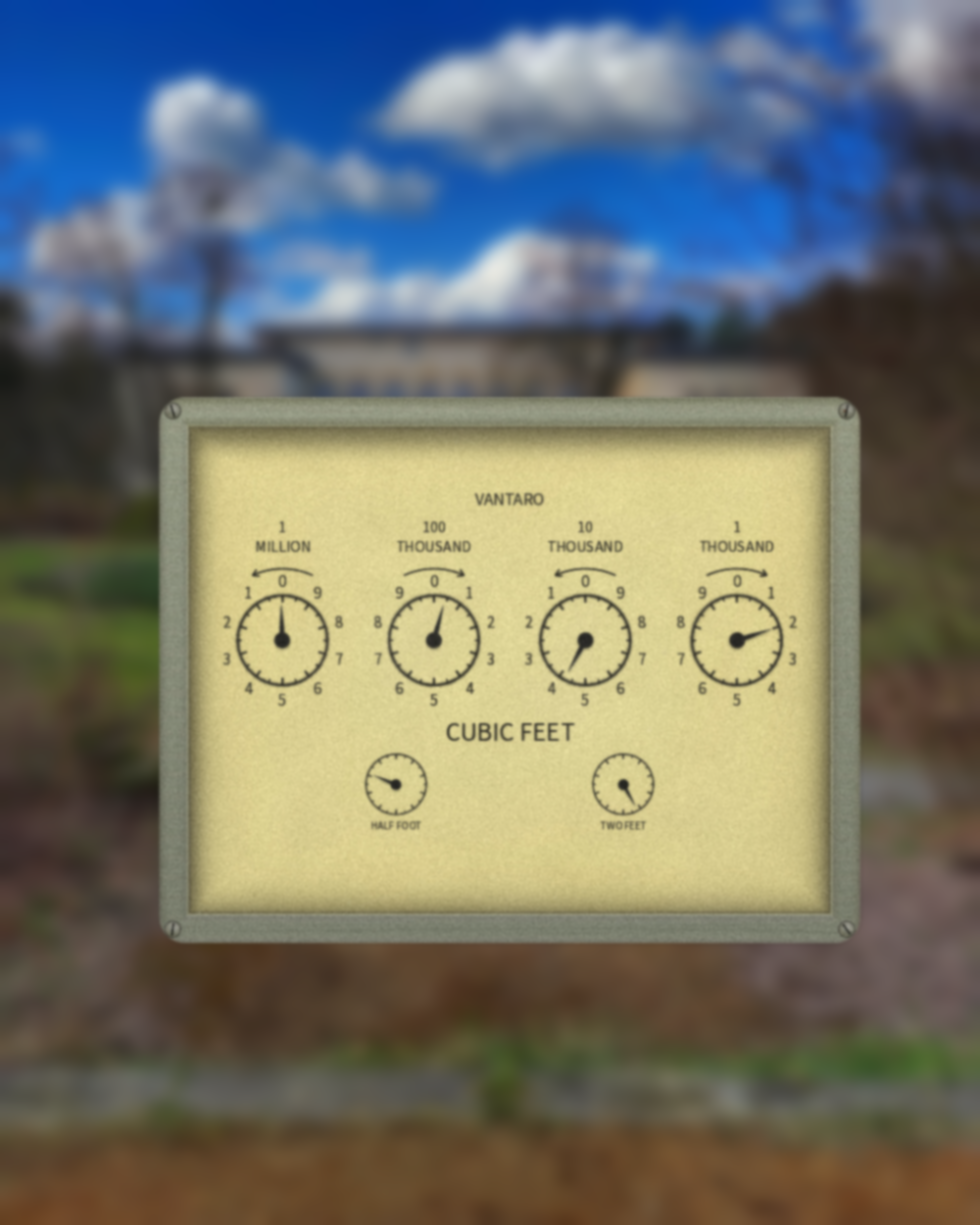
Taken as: 4200 ft³
